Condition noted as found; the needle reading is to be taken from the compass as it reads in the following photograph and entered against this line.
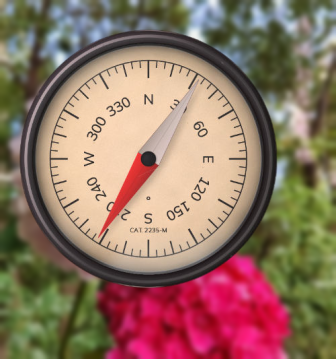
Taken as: 212.5 °
